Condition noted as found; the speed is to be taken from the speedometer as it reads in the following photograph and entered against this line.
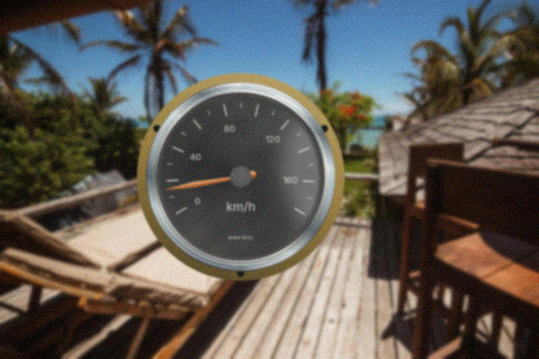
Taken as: 15 km/h
